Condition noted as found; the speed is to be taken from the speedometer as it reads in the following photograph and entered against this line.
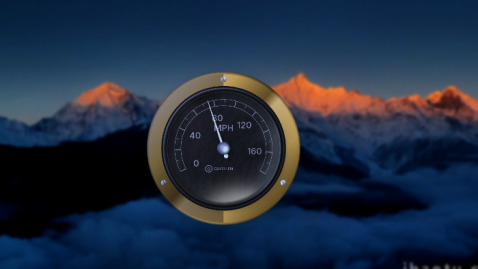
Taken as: 75 mph
